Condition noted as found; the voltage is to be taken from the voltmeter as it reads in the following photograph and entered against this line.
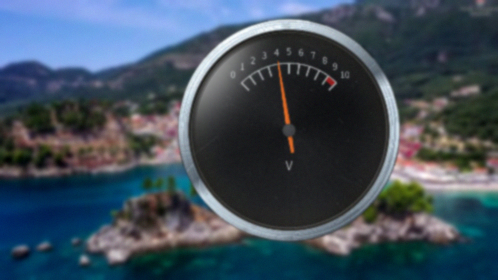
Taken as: 4 V
